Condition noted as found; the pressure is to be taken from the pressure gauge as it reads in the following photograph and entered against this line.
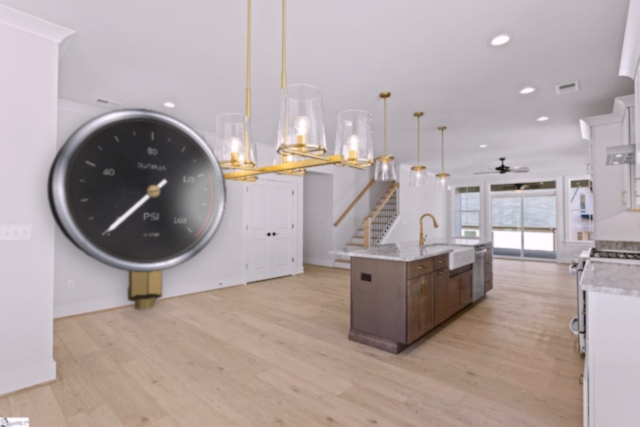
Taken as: 0 psi
